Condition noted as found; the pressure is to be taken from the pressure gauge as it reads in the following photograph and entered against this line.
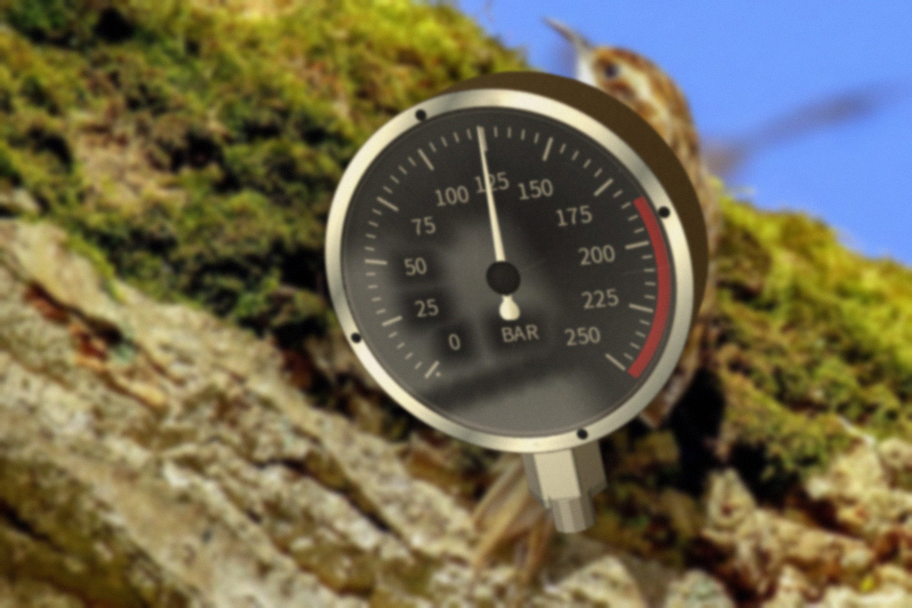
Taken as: 125 bar
